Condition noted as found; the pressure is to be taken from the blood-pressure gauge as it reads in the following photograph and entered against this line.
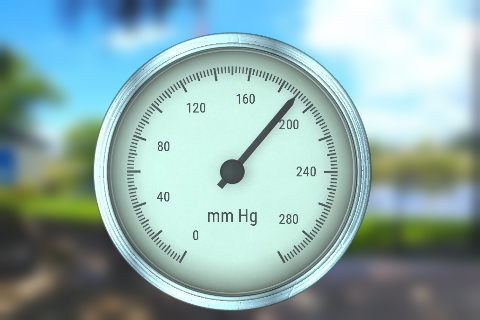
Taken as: 190 mmHg
